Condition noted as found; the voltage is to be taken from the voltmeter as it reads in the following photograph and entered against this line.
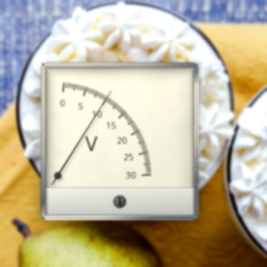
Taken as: 10 V
